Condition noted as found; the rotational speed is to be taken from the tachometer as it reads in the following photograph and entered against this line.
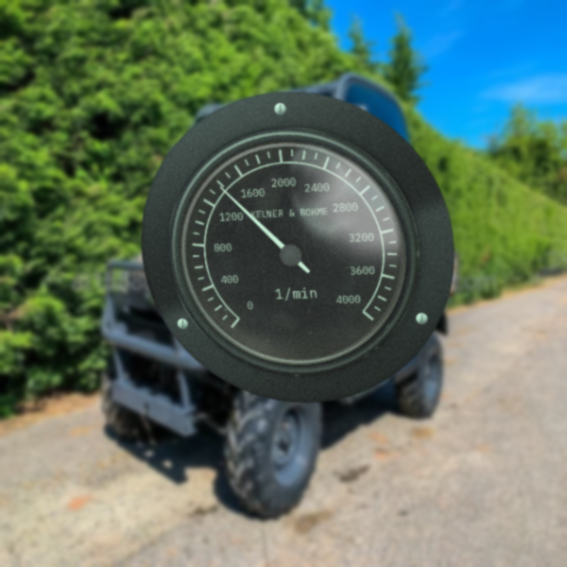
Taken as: 1400 rpm
